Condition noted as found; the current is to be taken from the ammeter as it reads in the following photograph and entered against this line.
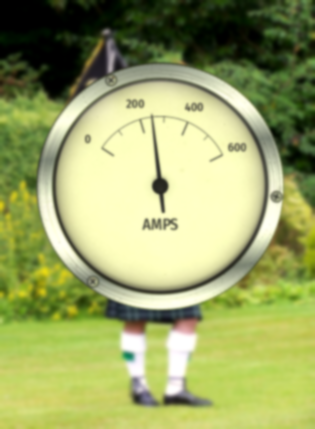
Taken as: 250 A
